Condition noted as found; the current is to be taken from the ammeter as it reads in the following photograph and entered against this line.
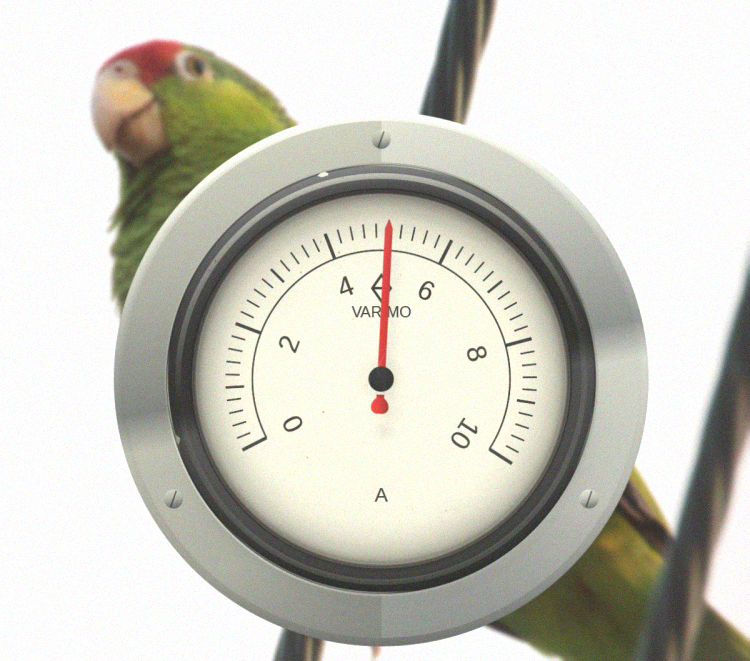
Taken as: 5 A
